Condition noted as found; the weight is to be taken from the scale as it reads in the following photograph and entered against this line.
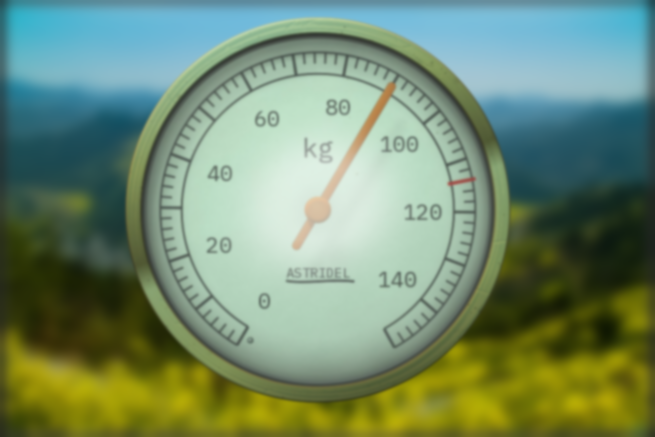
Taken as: 90 kg
